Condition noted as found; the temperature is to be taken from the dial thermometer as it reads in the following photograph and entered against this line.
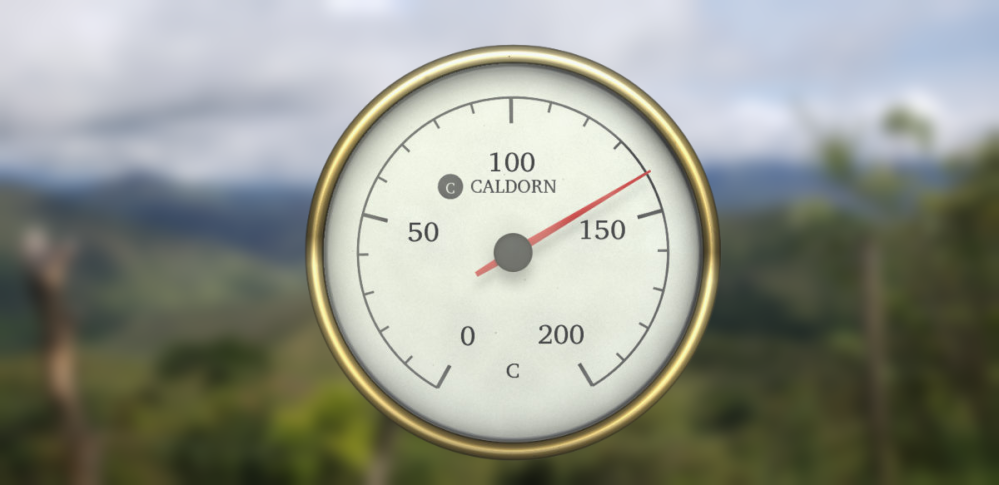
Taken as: 140 °C
